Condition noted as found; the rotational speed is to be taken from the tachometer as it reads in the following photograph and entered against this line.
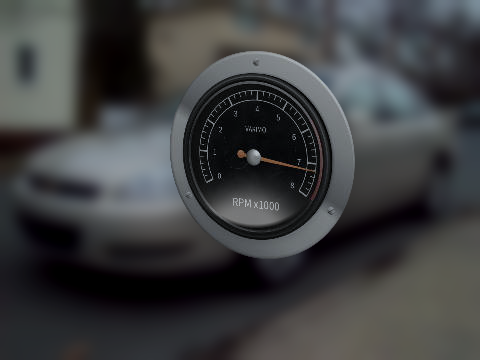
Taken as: 7200 rpm
